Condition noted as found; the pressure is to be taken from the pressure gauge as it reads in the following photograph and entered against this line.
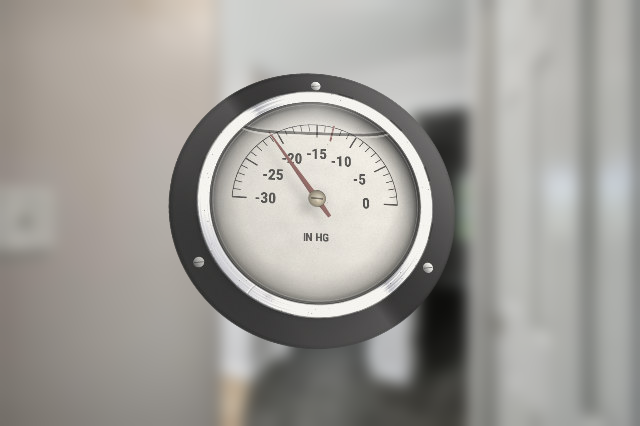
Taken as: -21 inHg
